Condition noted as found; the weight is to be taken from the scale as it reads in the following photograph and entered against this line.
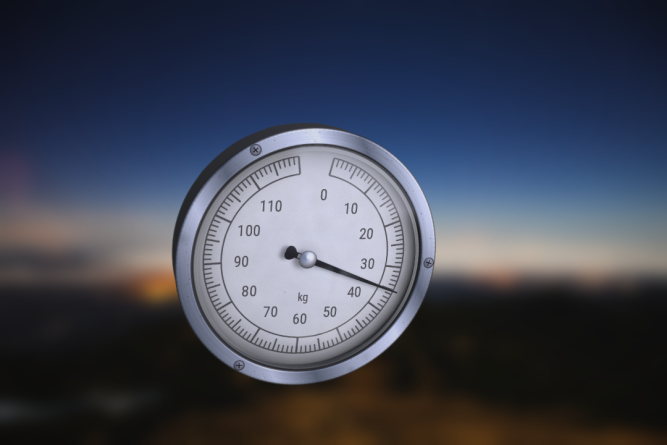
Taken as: 35 kg
